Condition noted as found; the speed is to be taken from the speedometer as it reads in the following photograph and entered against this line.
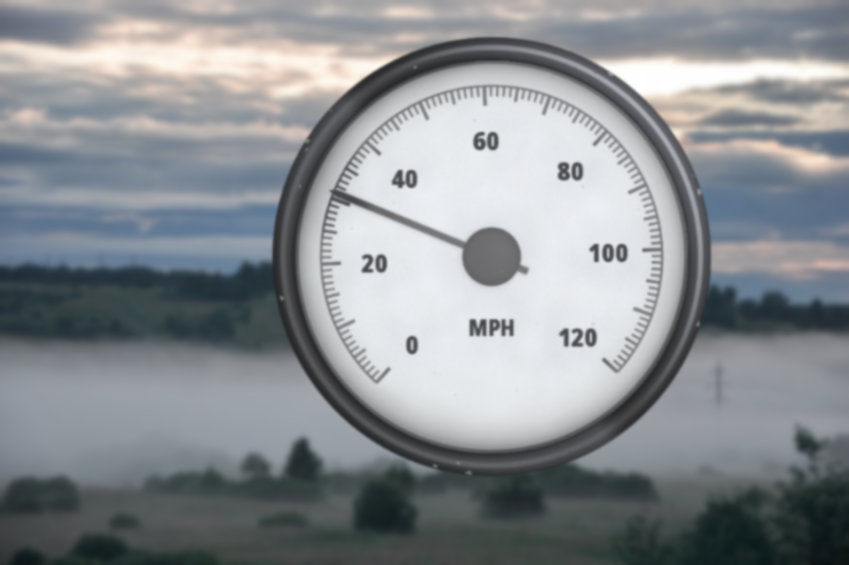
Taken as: 31 mph
